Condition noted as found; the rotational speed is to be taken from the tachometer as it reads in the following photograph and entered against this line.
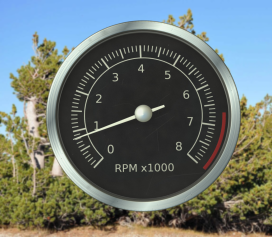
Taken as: 800 rpm
